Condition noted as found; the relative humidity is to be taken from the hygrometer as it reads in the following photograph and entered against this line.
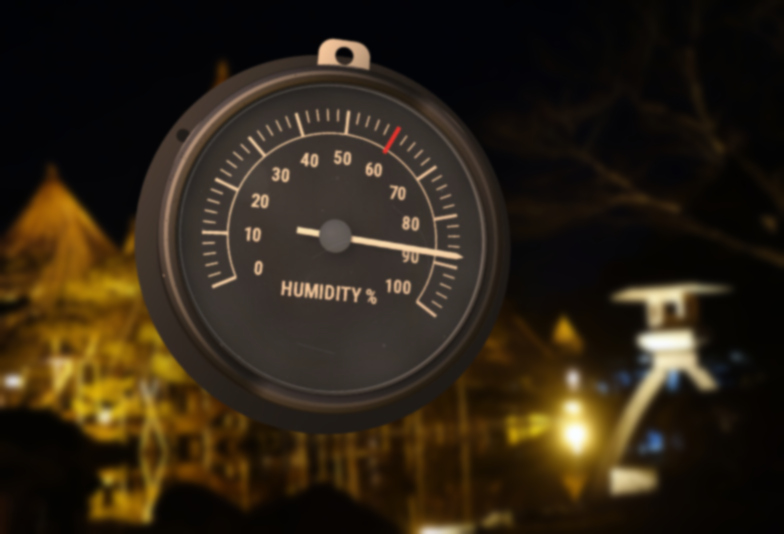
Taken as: 88 %
